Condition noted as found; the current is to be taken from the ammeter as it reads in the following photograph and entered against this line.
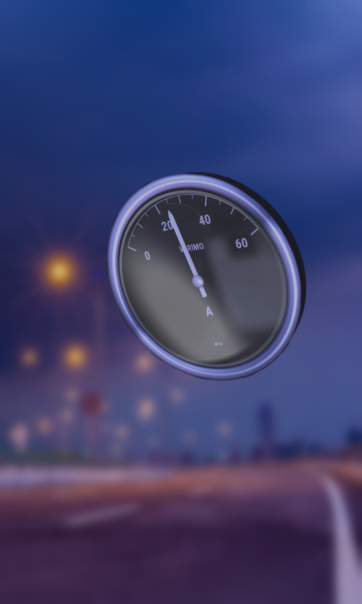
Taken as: 25 A
